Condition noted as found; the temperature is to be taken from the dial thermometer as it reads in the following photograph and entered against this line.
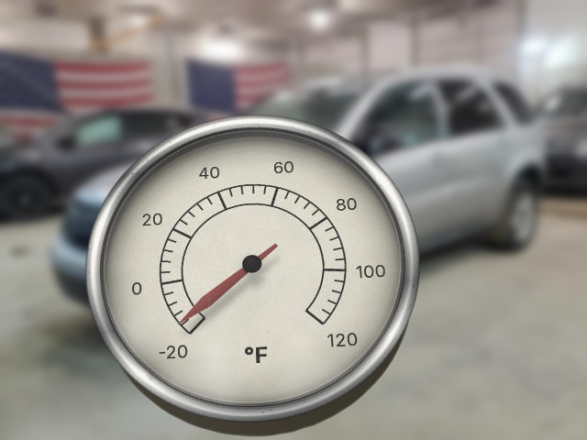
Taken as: -16 °F
